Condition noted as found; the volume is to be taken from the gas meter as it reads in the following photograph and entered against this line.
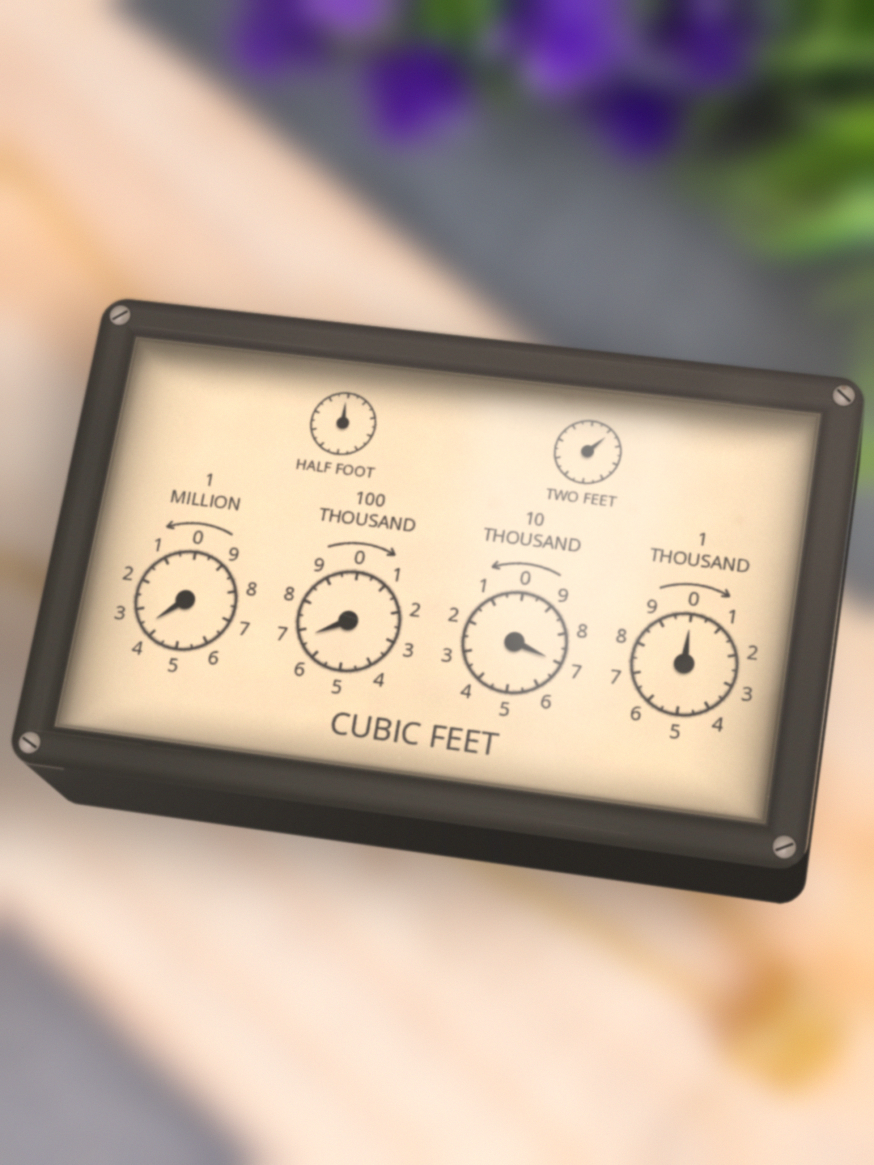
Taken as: 367000 ft³
